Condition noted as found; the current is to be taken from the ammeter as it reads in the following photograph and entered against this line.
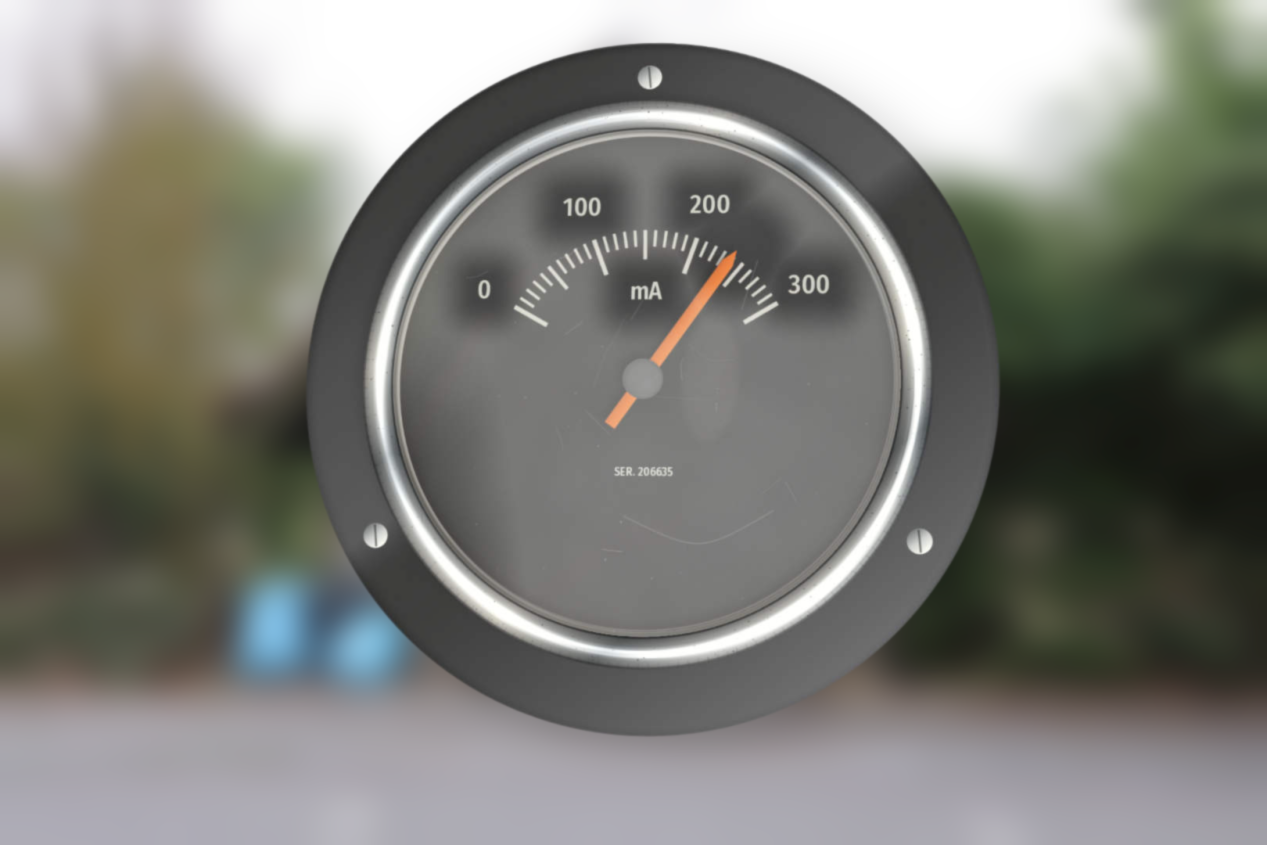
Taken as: 240 mA
